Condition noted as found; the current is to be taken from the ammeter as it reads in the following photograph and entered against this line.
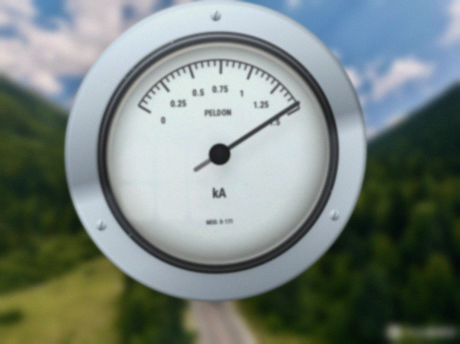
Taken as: 1.45 kA
